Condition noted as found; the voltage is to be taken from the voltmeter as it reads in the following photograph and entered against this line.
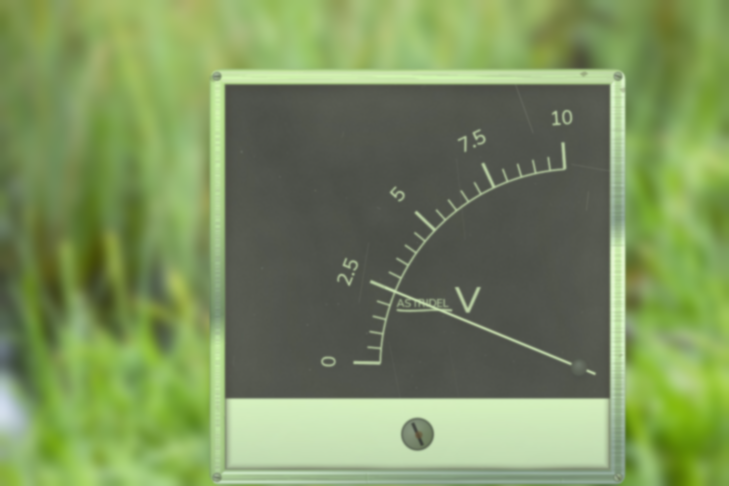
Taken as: 2.5 V
